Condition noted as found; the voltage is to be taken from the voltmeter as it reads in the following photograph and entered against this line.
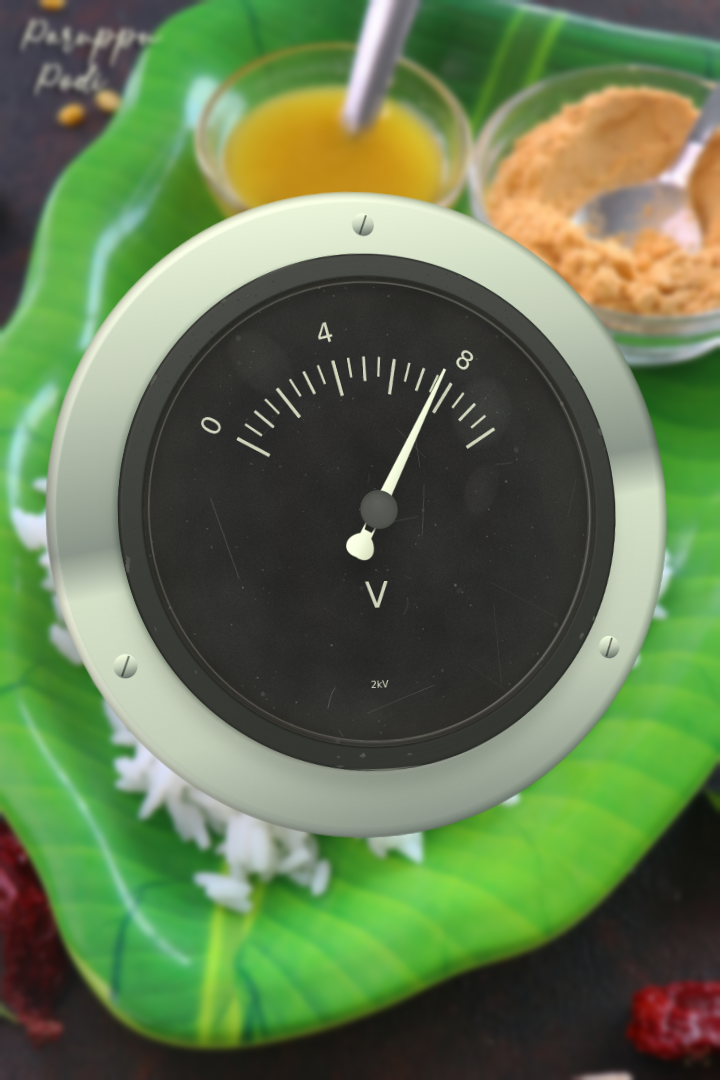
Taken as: 7.5 V
